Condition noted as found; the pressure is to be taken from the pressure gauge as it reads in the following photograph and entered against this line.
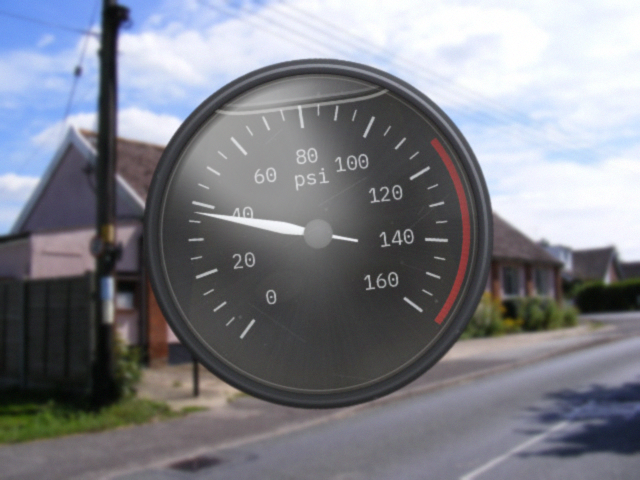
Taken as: 37.5 psi
